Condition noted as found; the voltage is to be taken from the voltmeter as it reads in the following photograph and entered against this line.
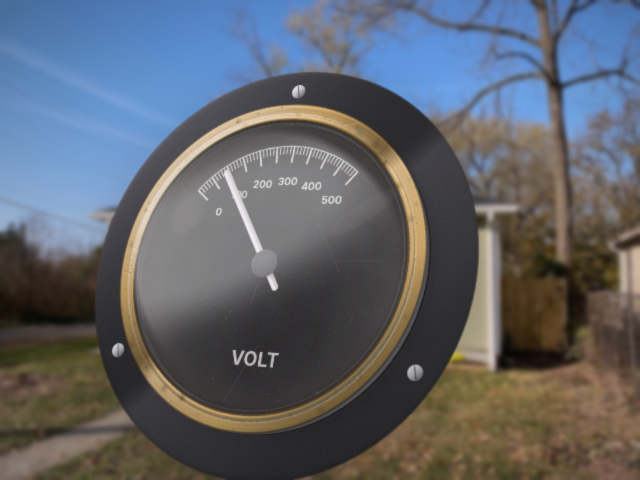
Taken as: 100 V
